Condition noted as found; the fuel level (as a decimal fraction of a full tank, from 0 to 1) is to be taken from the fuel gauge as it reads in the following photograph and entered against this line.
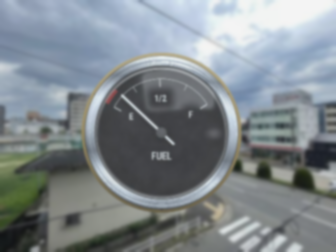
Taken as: 0.125
